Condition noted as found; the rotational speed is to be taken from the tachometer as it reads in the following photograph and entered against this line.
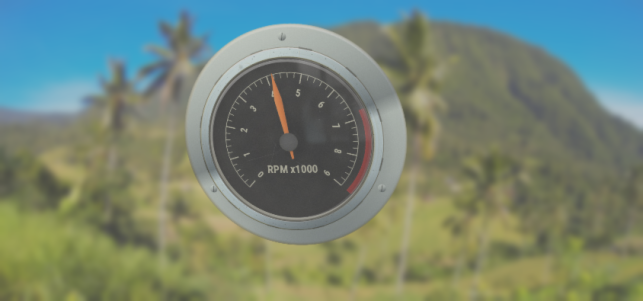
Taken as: 4200 rpm
